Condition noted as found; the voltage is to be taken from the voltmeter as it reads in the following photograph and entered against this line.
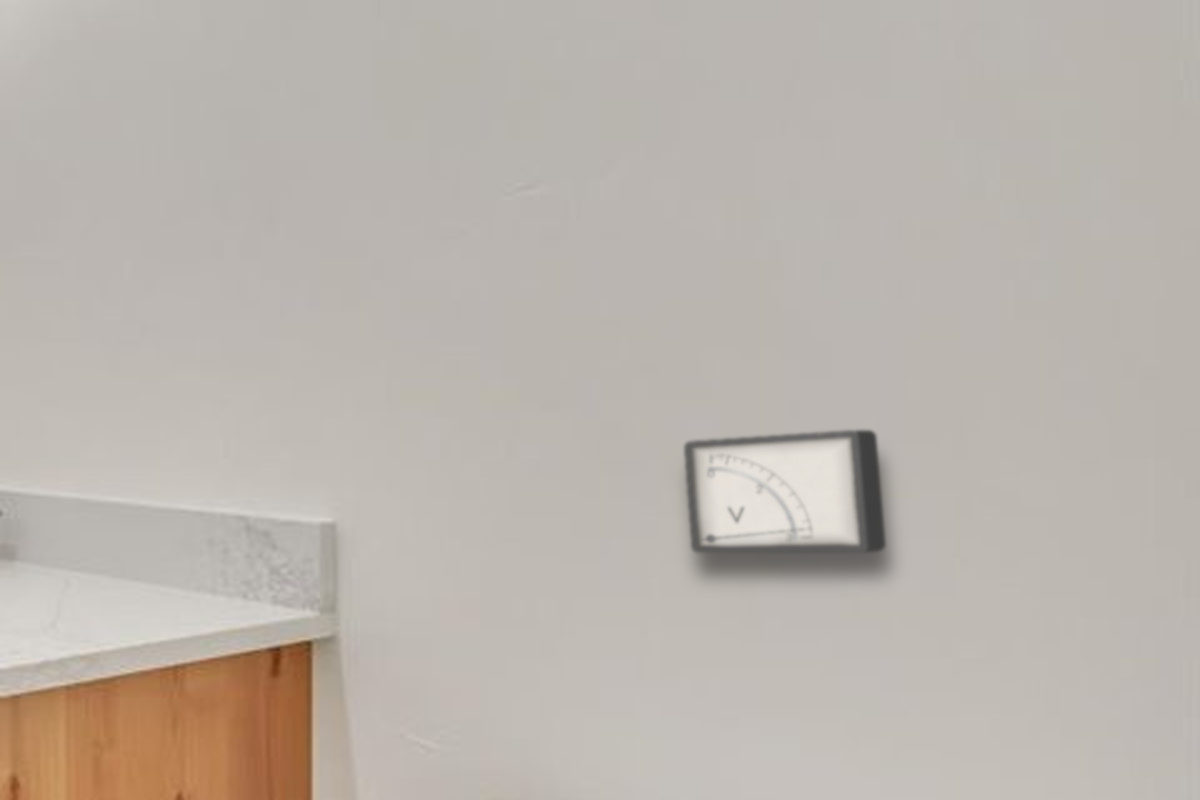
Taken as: 2.9 V
